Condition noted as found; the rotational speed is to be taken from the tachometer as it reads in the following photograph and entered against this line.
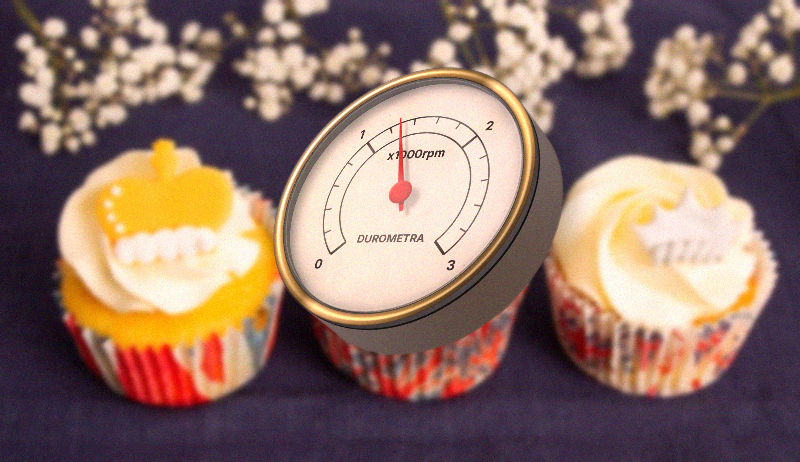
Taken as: 1300 rpm
